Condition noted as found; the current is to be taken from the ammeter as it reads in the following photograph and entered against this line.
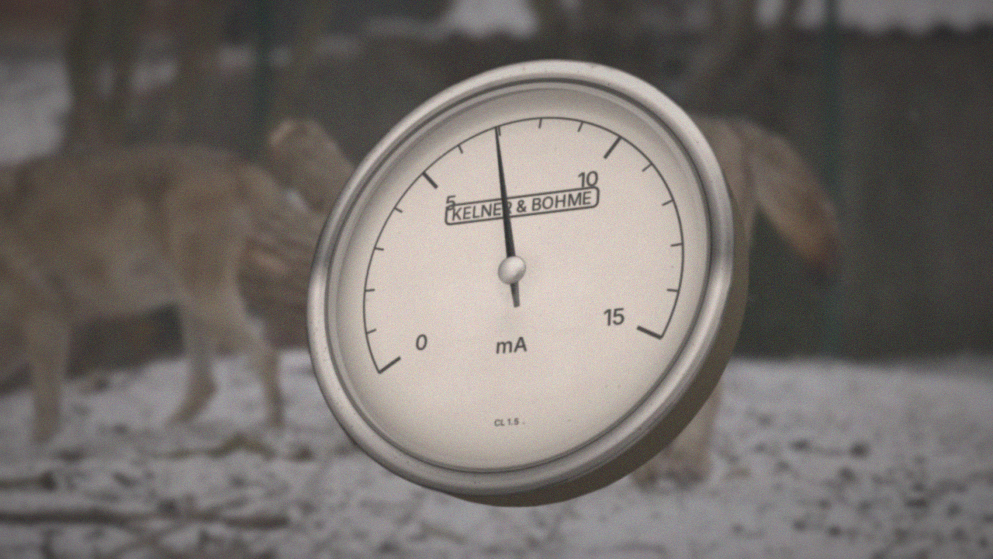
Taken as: 7 mA
